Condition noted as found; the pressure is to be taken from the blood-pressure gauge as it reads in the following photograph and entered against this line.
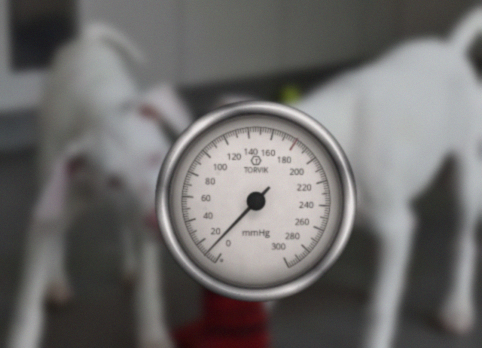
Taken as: 10 mmHg
